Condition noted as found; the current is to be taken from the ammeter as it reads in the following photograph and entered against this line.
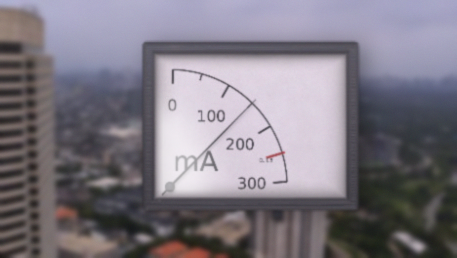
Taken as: 150 mA
